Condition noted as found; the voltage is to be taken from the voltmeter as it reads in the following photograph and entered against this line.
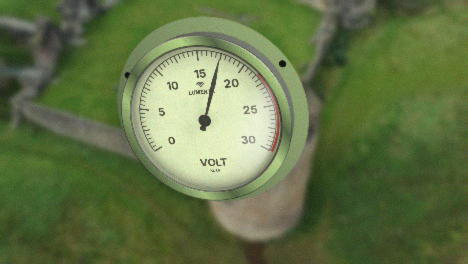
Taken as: 17.5 V
